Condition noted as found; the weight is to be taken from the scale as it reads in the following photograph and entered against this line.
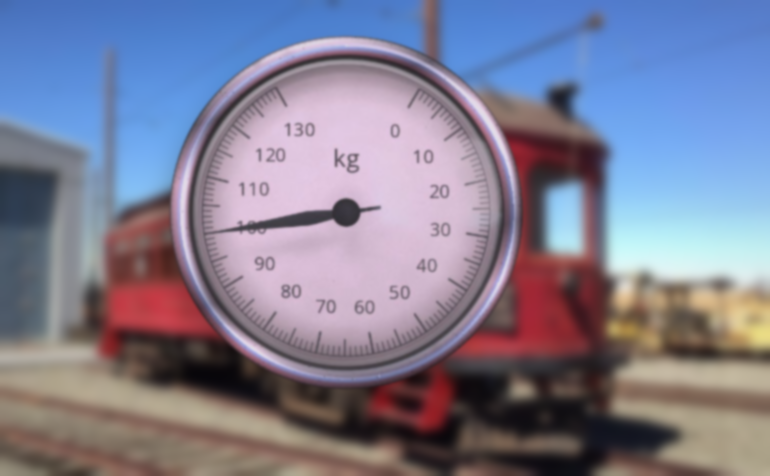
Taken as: 100 kg
